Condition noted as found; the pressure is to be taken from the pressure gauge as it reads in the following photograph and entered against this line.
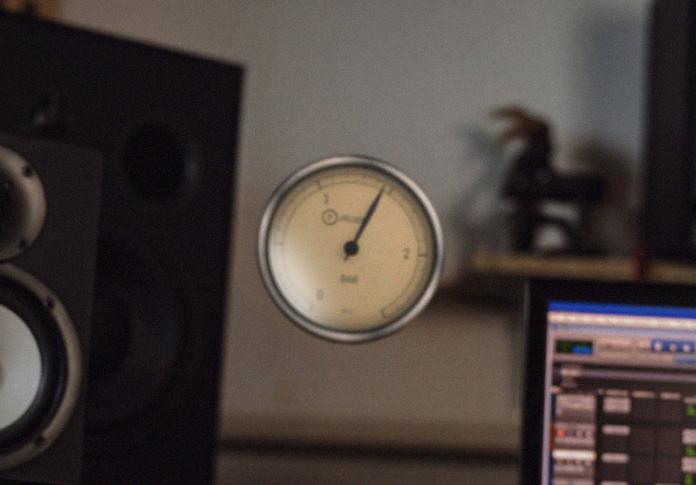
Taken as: 1.45 bar
